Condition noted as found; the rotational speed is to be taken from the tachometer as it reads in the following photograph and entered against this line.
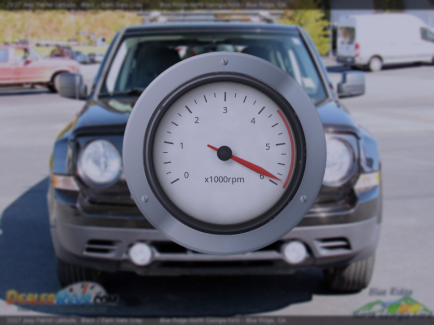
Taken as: 5875 rpm
